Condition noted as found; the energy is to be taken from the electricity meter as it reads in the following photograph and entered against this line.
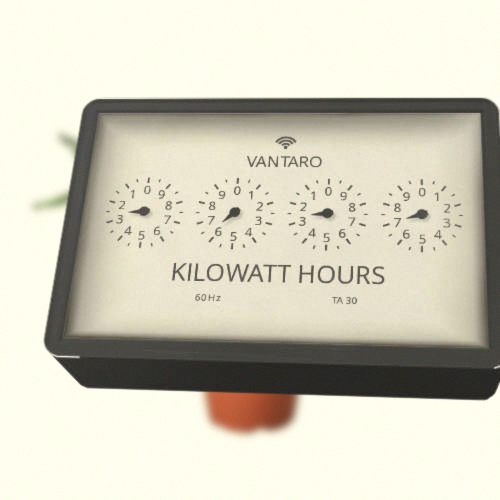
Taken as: 2627 kWh
